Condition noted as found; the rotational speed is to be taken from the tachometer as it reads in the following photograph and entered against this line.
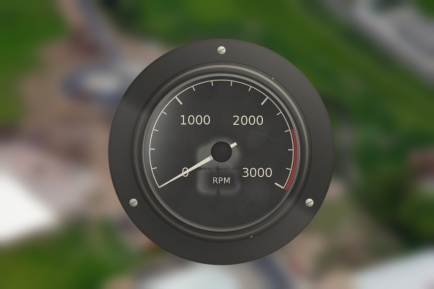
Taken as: 0 rpm
